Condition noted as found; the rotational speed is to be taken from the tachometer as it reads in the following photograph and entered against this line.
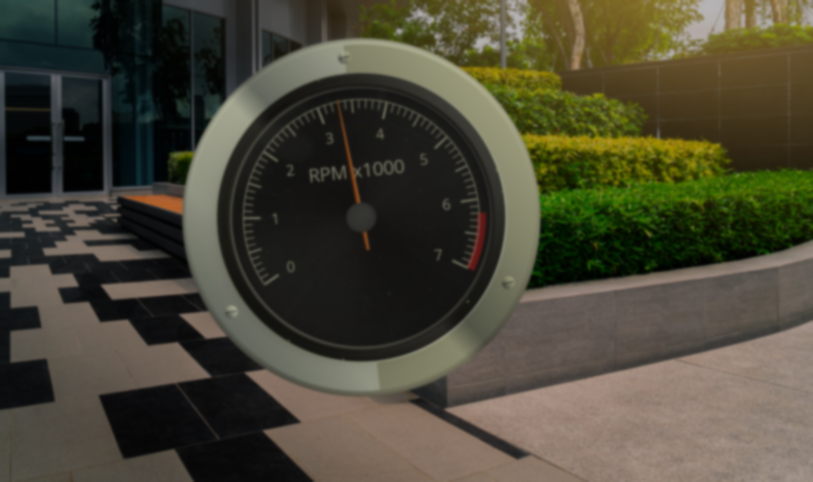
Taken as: 3300 rpm
